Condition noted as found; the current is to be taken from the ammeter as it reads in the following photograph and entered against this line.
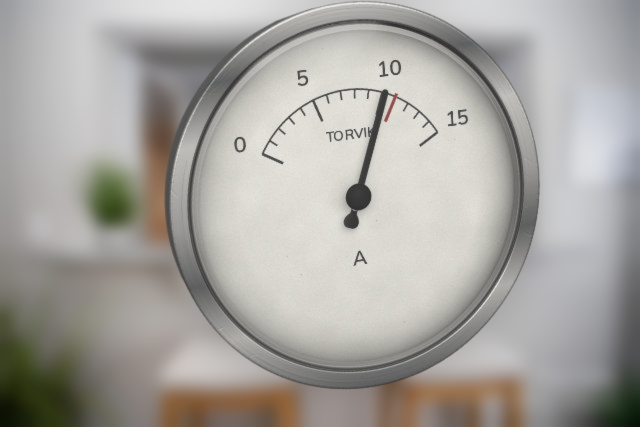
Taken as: 10 A
